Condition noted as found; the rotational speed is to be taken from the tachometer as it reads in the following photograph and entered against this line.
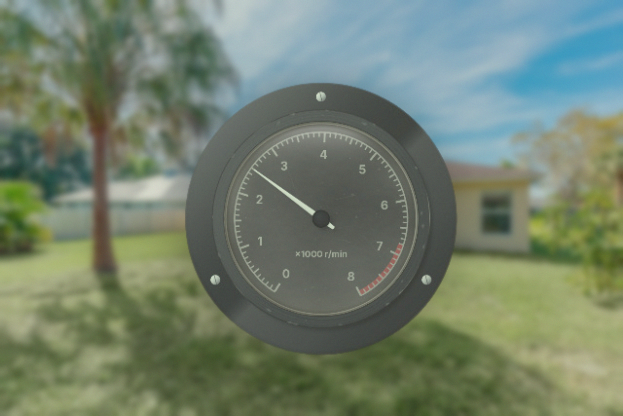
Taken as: 2500 rpm
